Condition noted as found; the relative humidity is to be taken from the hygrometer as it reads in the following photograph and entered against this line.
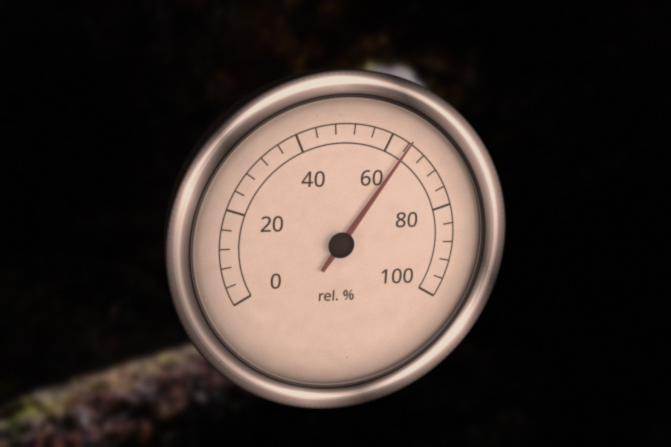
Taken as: 64 %
